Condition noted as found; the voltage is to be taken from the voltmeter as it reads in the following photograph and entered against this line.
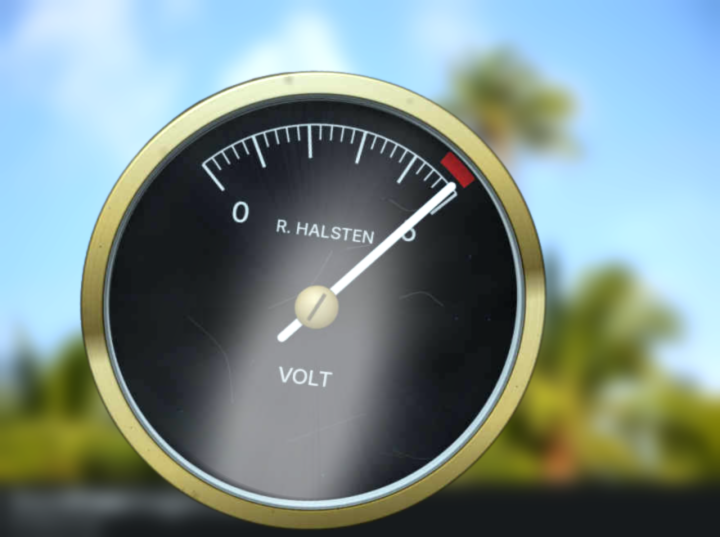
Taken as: 4.8 V
